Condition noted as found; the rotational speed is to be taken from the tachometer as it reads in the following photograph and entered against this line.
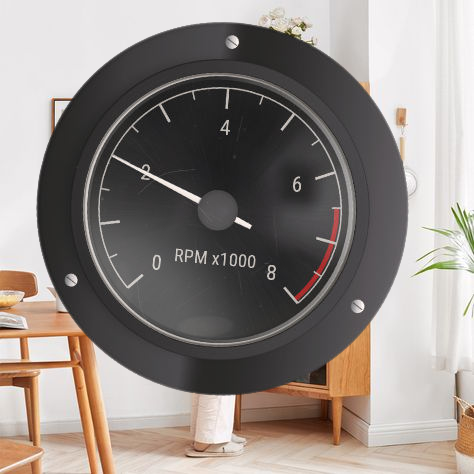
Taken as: 2000 rpm
